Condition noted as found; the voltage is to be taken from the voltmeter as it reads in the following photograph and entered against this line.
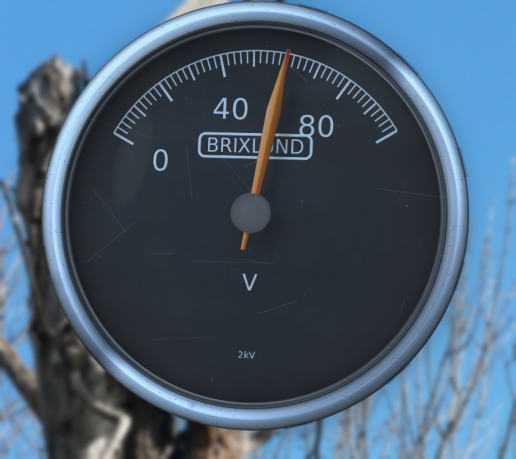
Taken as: 60 V
